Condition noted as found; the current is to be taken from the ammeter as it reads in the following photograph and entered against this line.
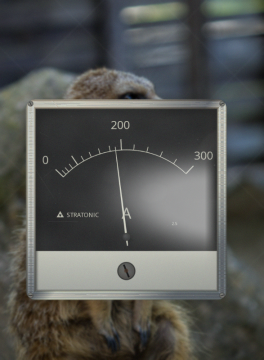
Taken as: 190 A
